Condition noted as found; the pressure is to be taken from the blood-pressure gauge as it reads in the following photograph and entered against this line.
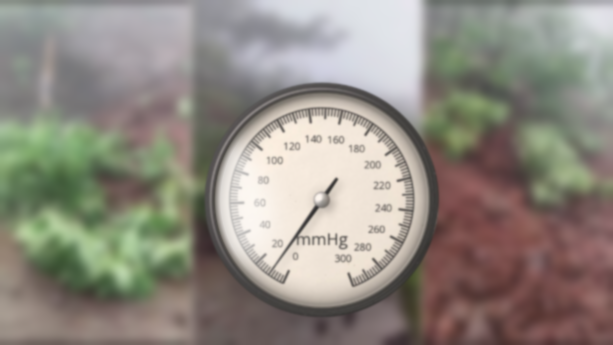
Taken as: 10 mmHg
